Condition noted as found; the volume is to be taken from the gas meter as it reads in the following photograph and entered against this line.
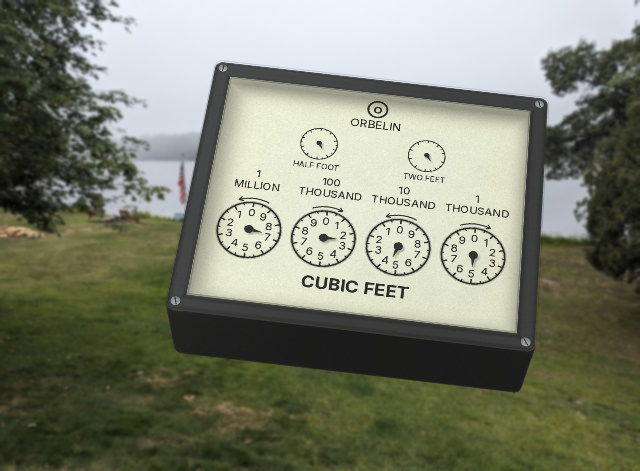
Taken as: 724500 ft³
